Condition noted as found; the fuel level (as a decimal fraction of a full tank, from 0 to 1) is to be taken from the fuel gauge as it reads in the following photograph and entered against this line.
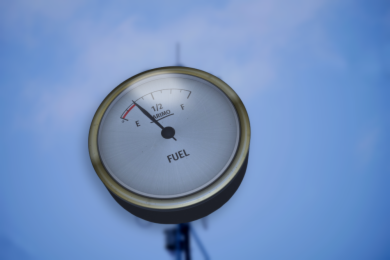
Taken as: 0.25
